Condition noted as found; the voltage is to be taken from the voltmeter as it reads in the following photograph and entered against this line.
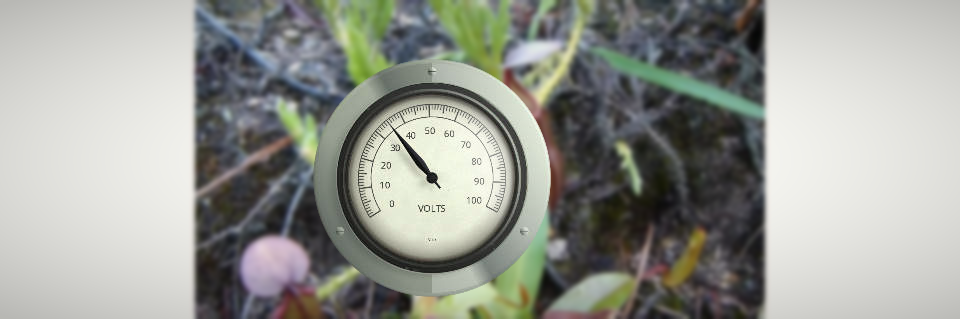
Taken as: 35 V
